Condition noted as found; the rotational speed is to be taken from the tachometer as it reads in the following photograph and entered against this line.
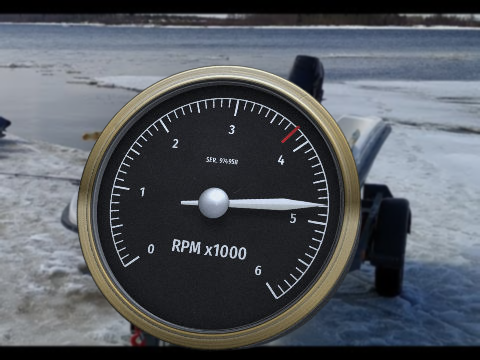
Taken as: 4800 rpm
